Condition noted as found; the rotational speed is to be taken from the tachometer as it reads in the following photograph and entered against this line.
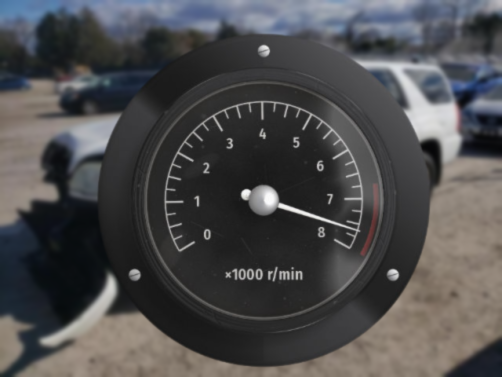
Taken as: 7625 rpm
